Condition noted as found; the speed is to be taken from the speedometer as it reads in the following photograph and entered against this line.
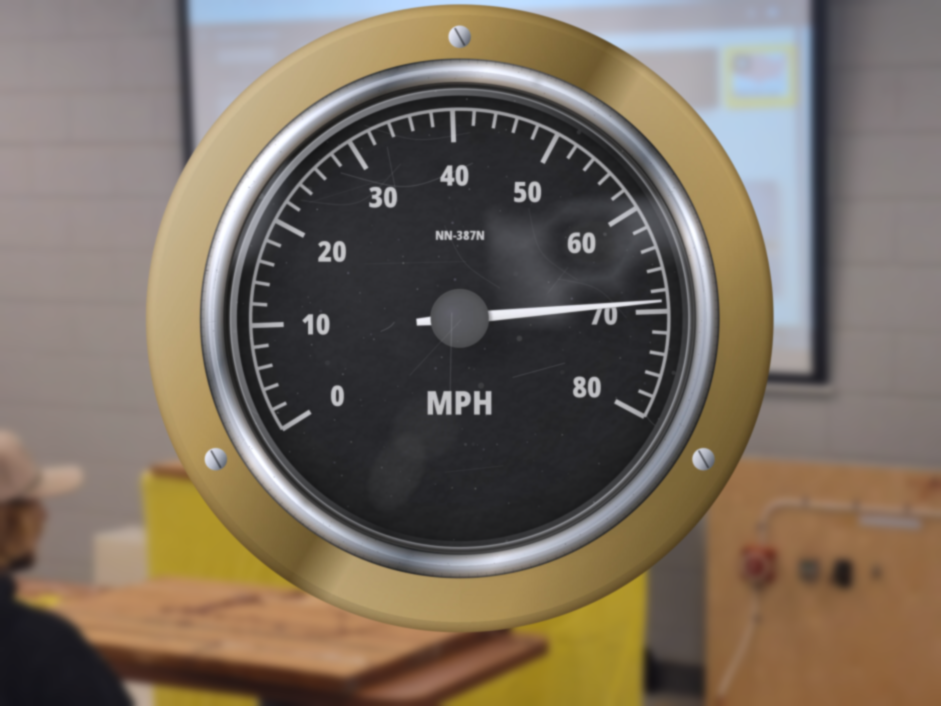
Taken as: 69 mph
